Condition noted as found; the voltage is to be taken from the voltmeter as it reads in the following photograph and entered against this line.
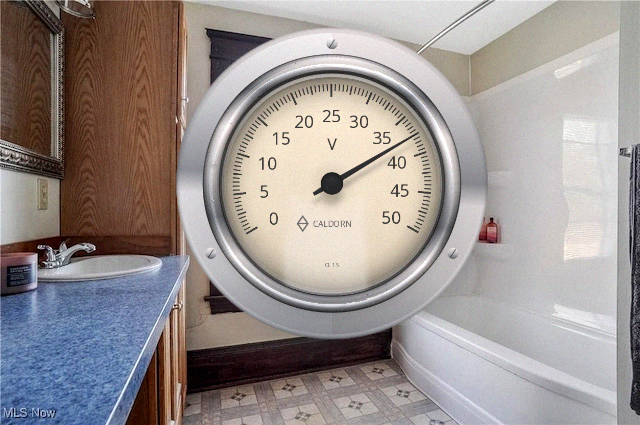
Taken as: 37.5 V
